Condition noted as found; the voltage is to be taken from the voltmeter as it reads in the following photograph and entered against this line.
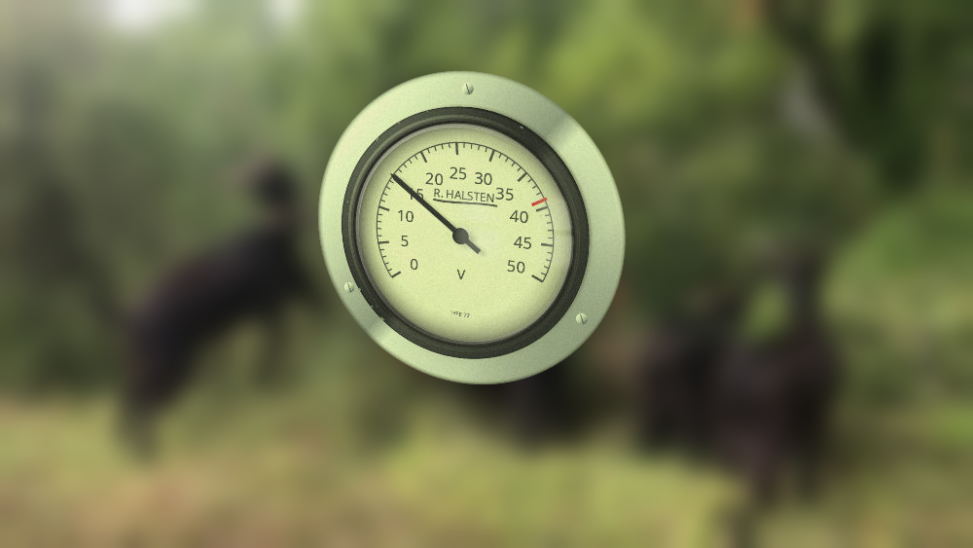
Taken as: 15 V
